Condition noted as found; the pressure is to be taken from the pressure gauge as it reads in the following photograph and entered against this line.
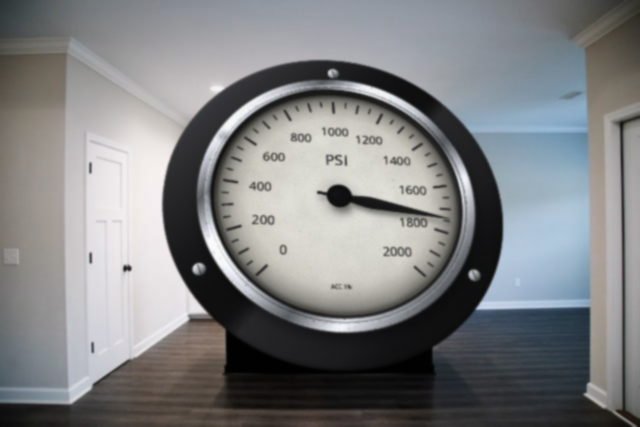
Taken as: 1750 psi
